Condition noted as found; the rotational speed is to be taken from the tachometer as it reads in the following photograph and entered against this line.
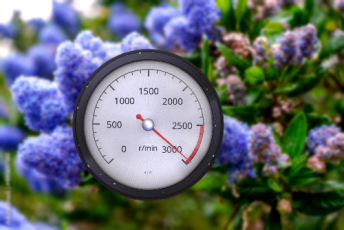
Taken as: 2950 rpm
